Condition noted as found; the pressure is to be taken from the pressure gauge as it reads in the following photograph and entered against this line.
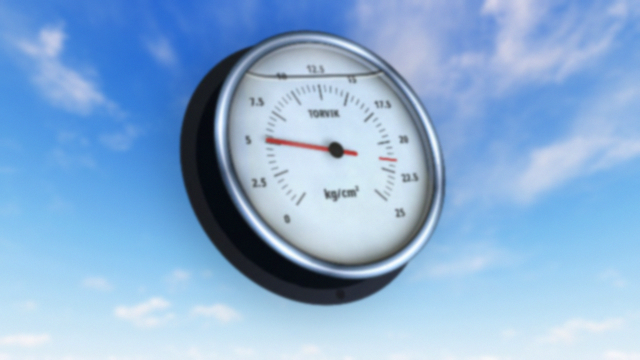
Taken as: 5 kg/cm²
